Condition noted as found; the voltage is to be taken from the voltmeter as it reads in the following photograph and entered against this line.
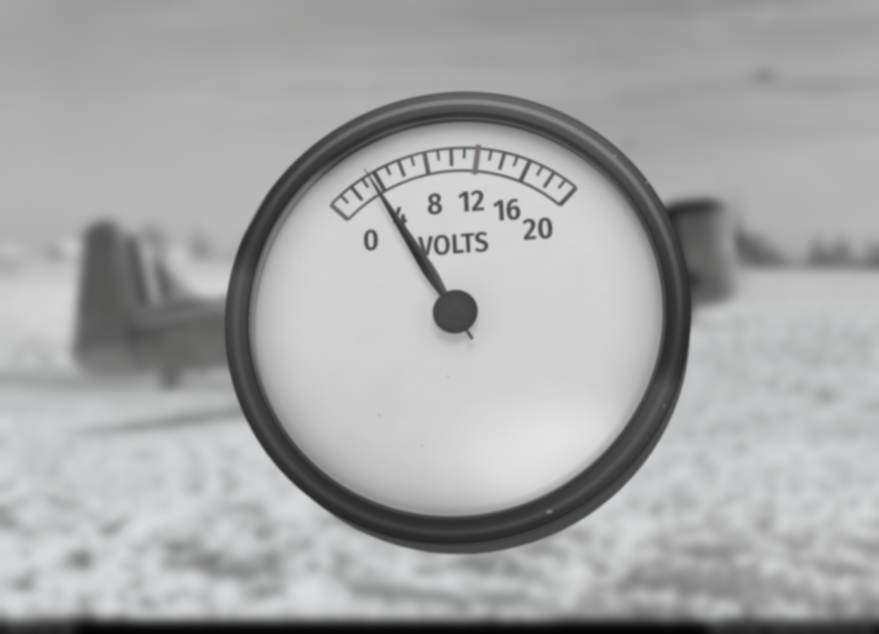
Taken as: 3.5 V
